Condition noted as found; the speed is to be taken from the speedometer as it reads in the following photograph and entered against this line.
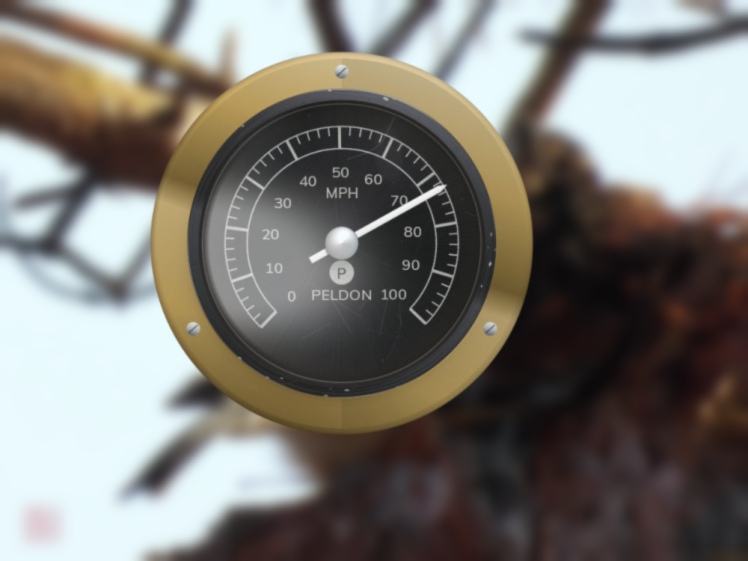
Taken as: 73 mph
